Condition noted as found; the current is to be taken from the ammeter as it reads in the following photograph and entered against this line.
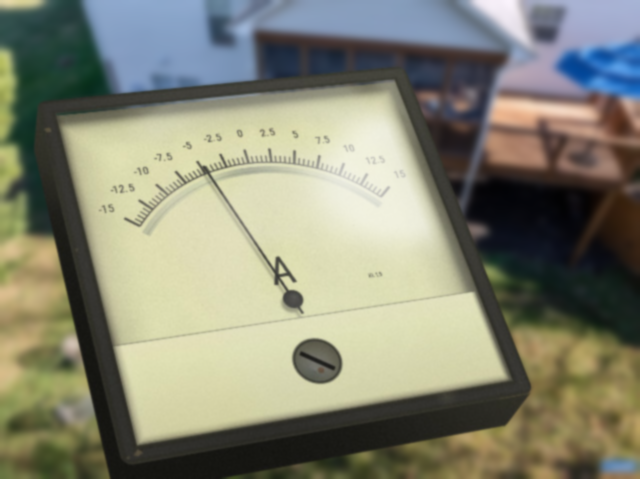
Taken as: -5 A
